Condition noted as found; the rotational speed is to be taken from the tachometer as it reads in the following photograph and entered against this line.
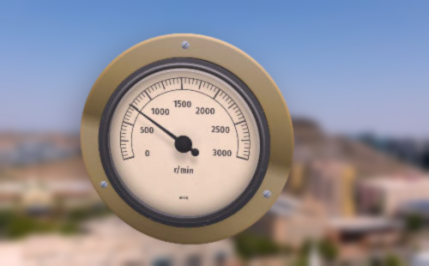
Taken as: 750 rpm
